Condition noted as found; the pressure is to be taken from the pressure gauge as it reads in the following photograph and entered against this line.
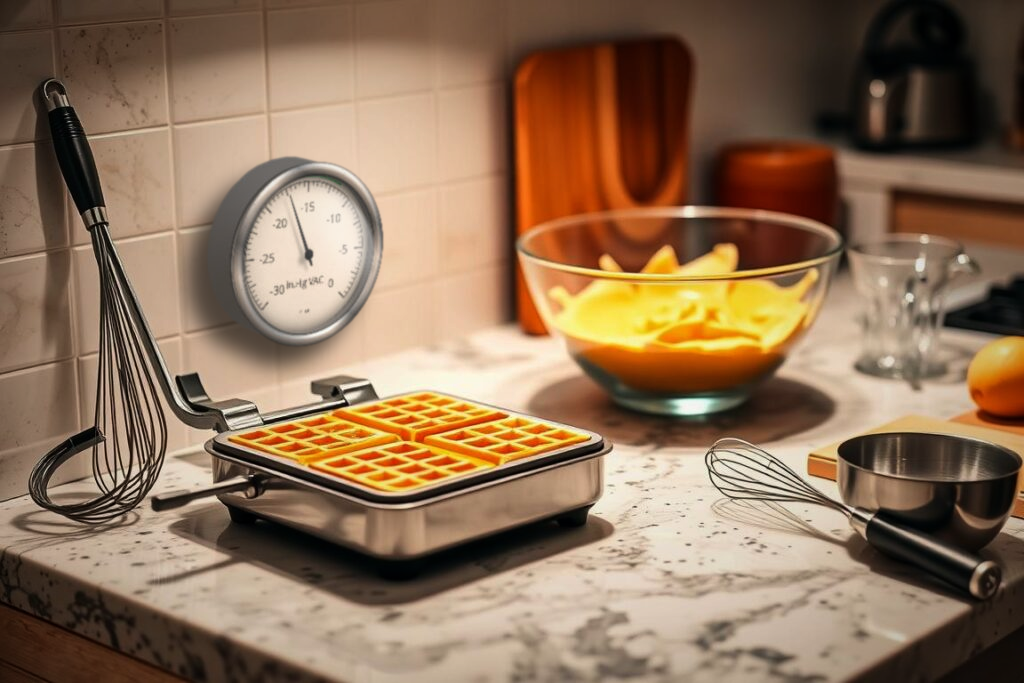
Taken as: -17.5 inHg
